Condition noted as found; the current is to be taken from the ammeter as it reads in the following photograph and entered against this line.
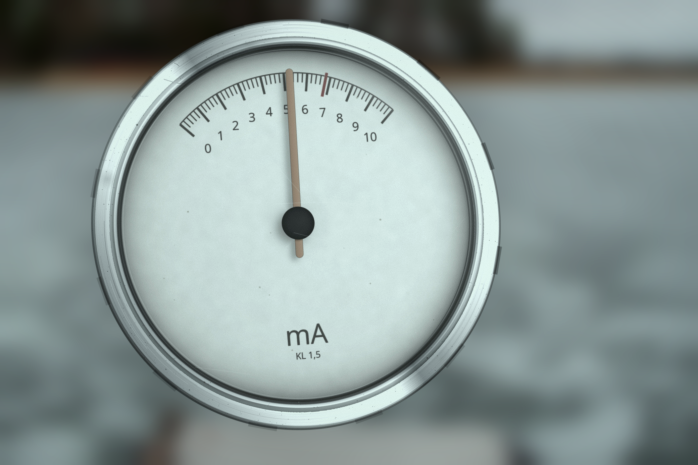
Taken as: 5.2 mA
